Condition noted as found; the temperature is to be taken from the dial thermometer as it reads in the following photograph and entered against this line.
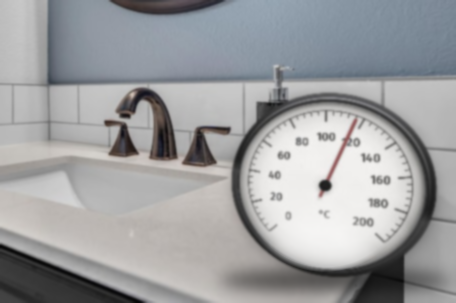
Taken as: 116 °C
